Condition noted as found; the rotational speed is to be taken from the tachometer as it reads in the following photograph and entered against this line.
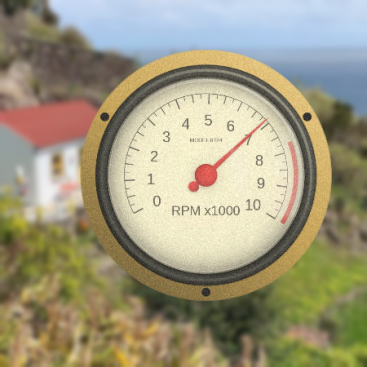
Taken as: 6875 rpm
